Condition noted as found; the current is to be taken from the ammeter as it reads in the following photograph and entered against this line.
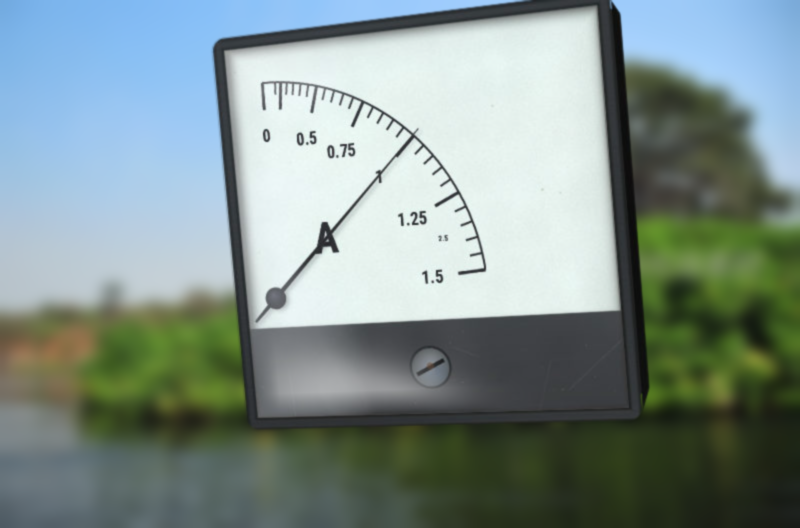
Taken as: 1 A
